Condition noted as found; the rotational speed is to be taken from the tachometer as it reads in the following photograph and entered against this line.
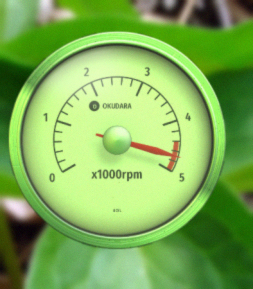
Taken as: 4700 rpm
